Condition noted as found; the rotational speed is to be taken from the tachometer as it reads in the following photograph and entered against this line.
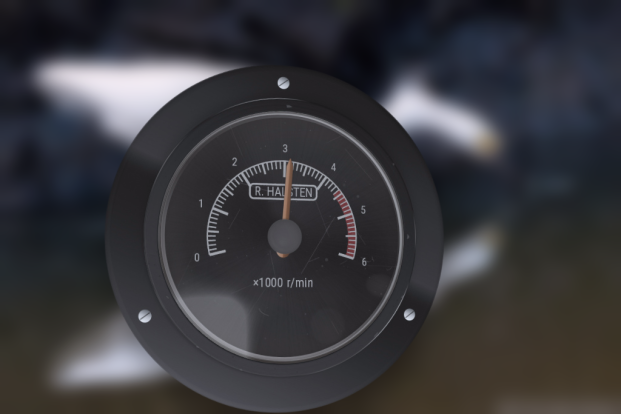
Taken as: 3100 rpm
